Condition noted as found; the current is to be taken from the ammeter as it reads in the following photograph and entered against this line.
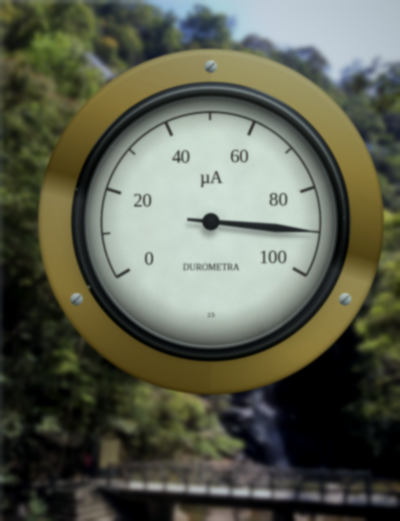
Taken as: 90 µA
